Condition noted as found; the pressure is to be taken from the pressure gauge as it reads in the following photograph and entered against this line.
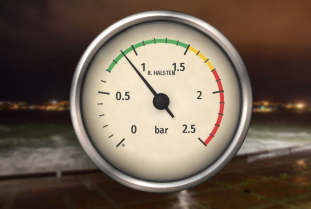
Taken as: 0.9 bar
